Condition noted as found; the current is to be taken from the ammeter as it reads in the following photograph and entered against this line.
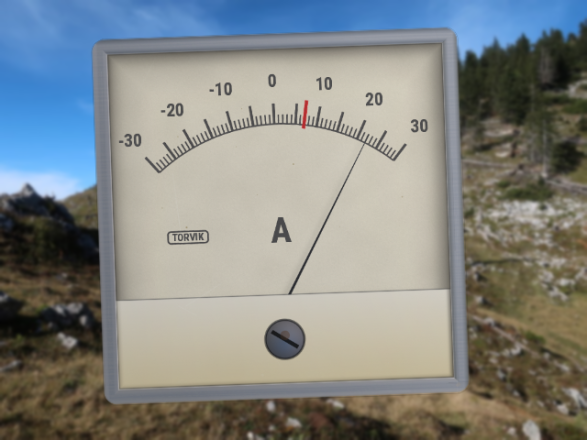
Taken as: 22 A
